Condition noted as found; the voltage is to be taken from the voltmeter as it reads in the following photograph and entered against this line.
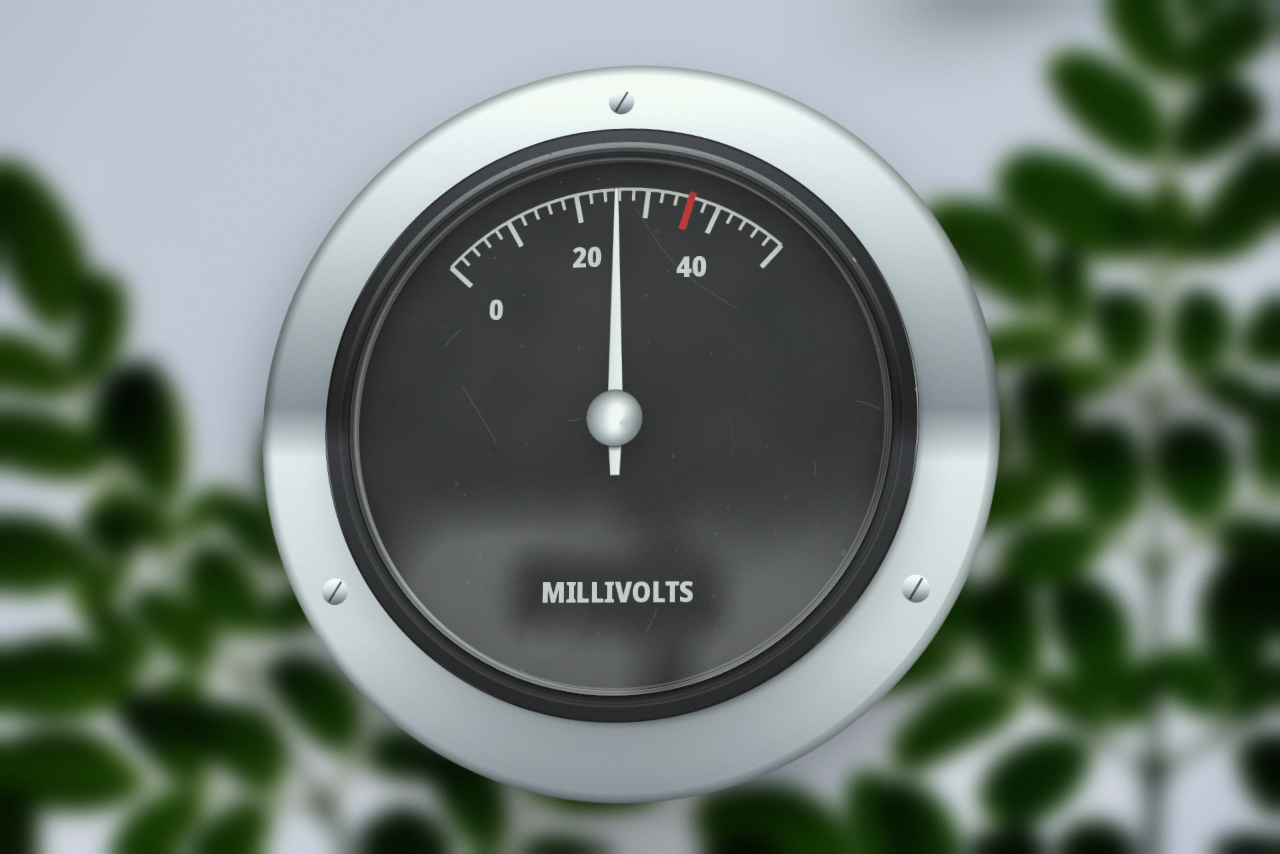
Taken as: 26 mV
